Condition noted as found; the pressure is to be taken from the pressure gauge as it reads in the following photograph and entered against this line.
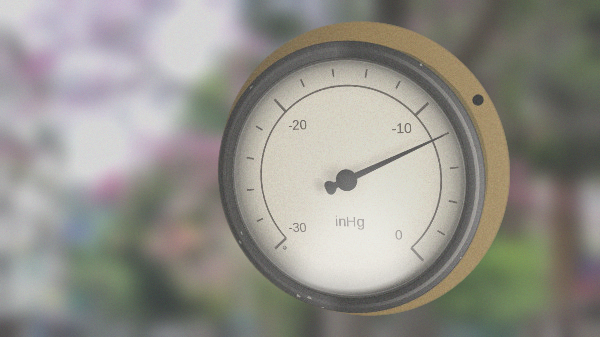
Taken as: -8 inHg
